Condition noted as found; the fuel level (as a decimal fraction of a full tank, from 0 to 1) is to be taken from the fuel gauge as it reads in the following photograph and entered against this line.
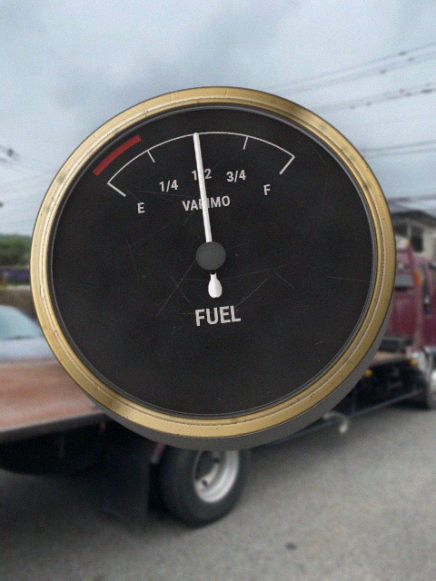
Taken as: 0.5
